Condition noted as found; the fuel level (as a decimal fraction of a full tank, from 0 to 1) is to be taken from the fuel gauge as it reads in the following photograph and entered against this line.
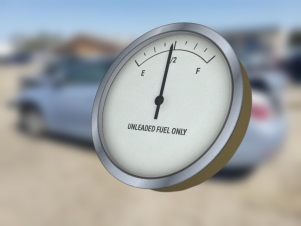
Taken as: 0.5
